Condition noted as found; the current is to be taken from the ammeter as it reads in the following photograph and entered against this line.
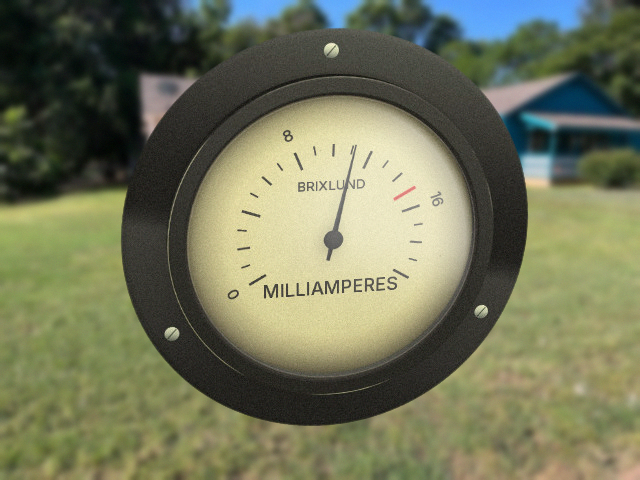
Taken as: 11 mA
